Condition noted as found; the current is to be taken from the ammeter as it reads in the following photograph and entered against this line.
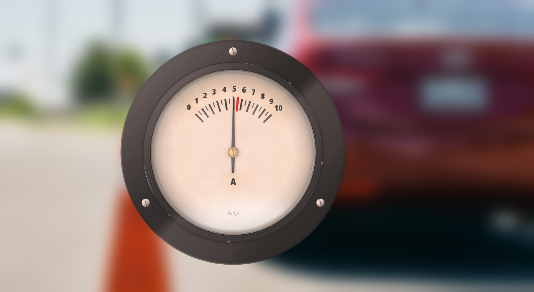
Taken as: 5 A
